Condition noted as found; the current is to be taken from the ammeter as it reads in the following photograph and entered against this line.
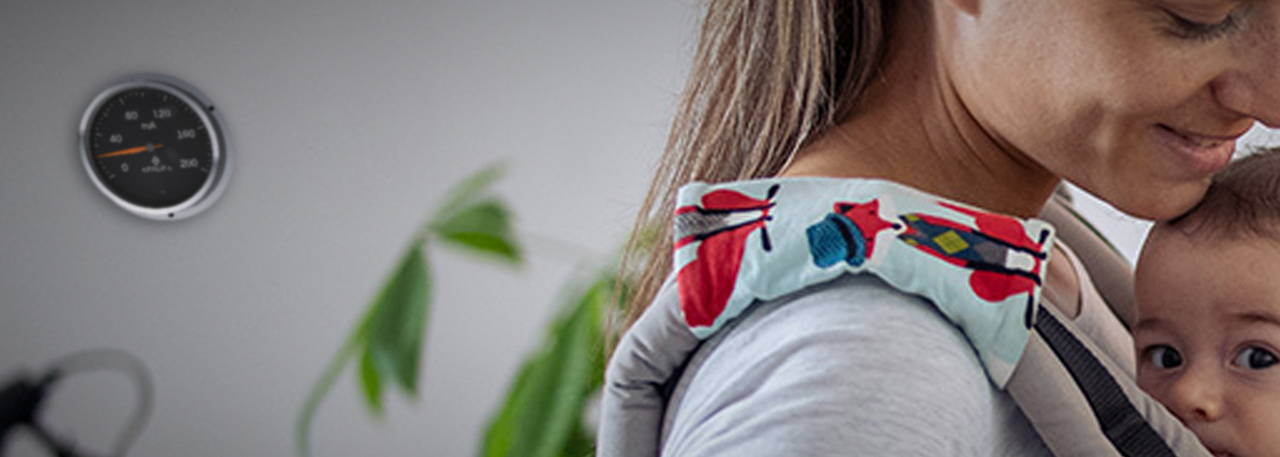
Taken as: 20 mA
